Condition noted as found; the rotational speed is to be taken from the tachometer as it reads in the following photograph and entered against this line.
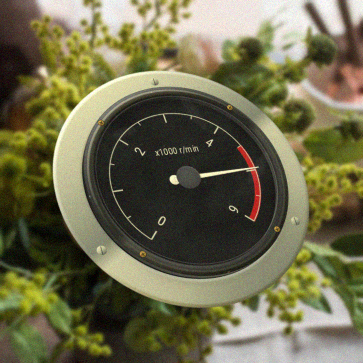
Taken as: 5000 rpm
